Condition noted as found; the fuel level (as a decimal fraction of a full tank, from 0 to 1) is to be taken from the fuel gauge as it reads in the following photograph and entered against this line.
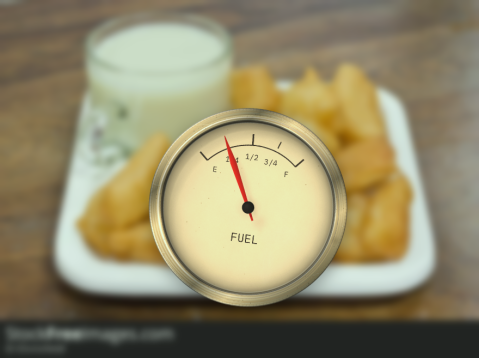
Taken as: 0.25
